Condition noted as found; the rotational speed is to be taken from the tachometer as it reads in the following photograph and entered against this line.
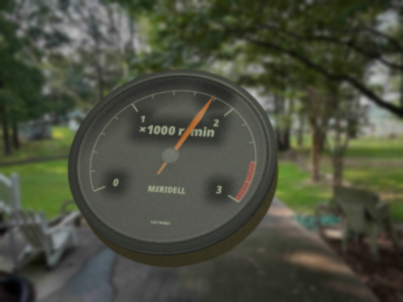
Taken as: 1800 rpm
